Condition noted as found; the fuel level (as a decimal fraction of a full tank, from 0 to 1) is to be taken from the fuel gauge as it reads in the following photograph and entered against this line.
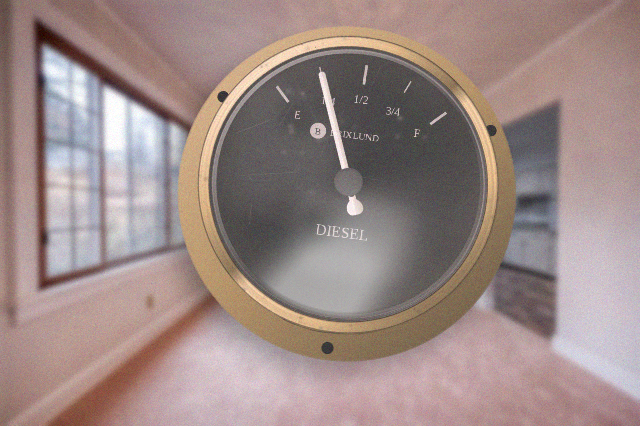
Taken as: 0.25
